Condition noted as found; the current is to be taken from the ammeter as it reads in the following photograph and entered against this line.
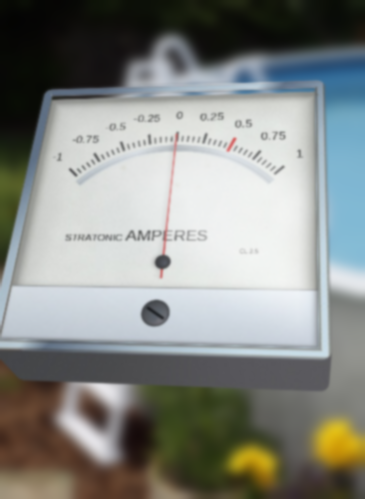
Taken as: 0 A
